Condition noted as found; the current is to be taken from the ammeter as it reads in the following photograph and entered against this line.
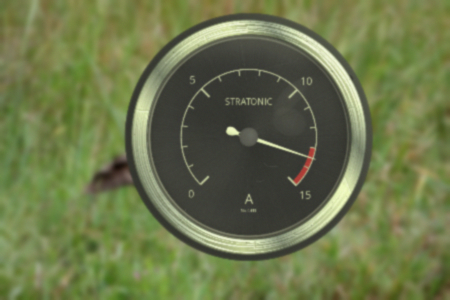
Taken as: 13.5 A
